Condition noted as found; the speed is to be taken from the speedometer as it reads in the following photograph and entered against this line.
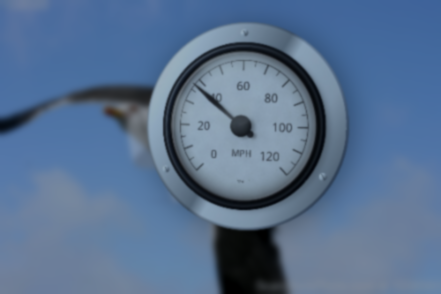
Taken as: 37.5 mph
